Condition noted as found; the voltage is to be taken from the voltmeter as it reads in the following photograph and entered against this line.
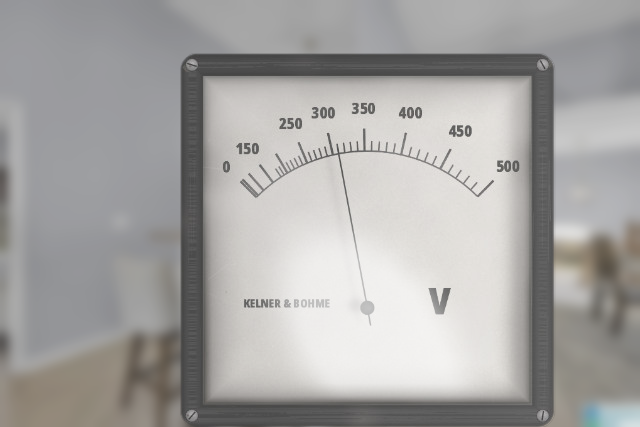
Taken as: 310 V
